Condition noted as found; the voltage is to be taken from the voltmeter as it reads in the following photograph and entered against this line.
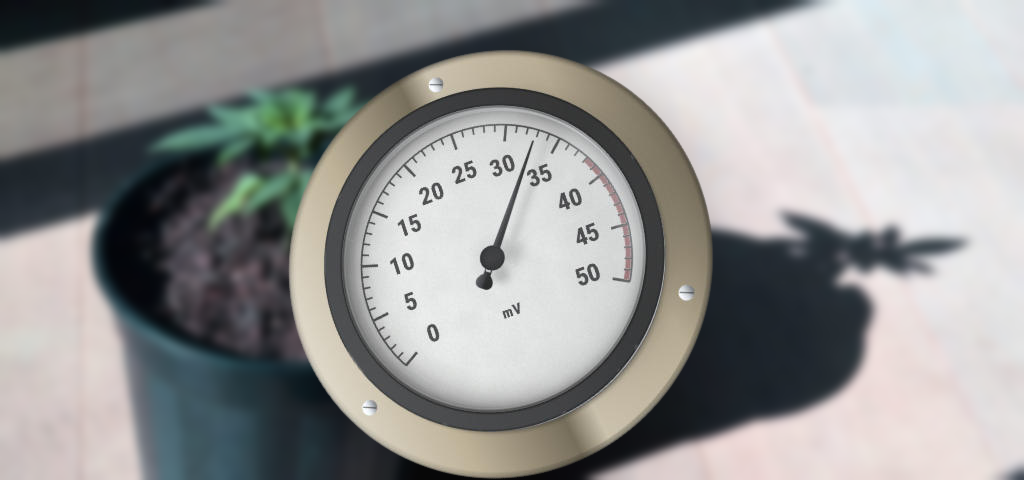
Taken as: 33 mV
